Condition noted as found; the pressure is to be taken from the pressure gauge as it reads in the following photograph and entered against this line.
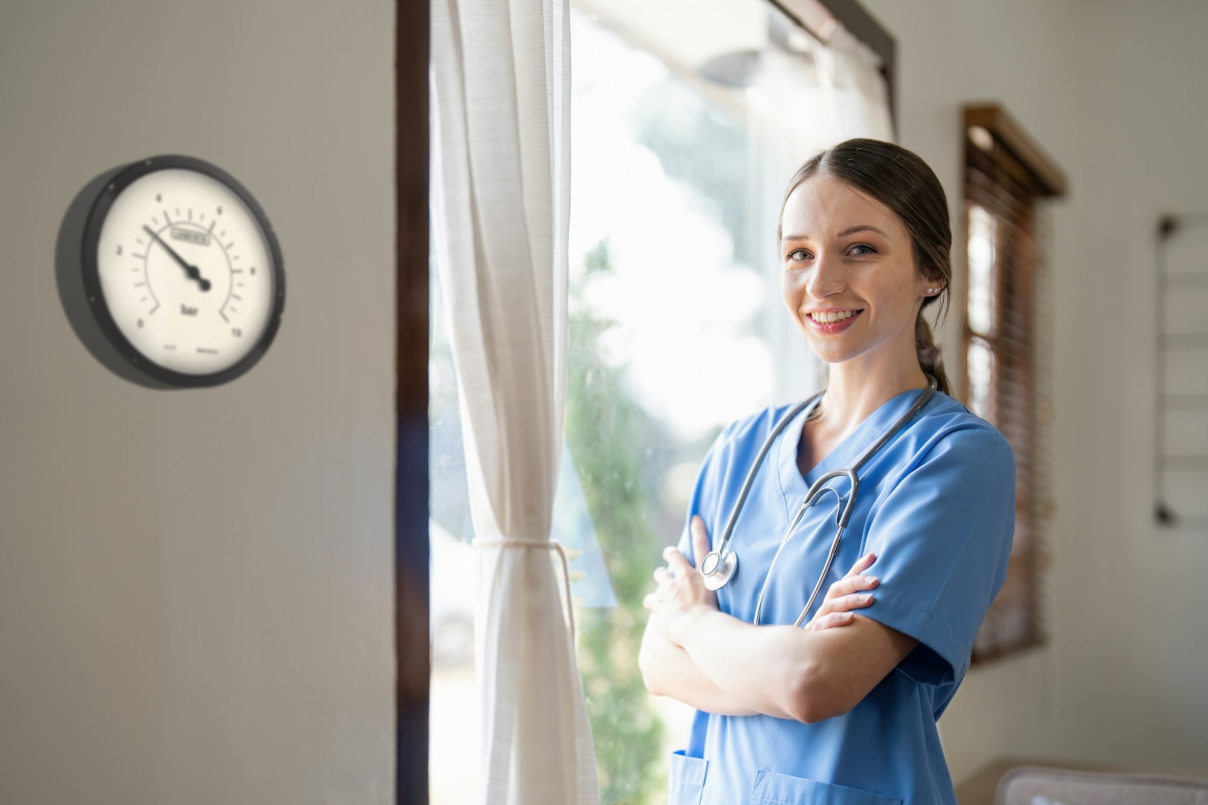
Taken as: 3 bar
